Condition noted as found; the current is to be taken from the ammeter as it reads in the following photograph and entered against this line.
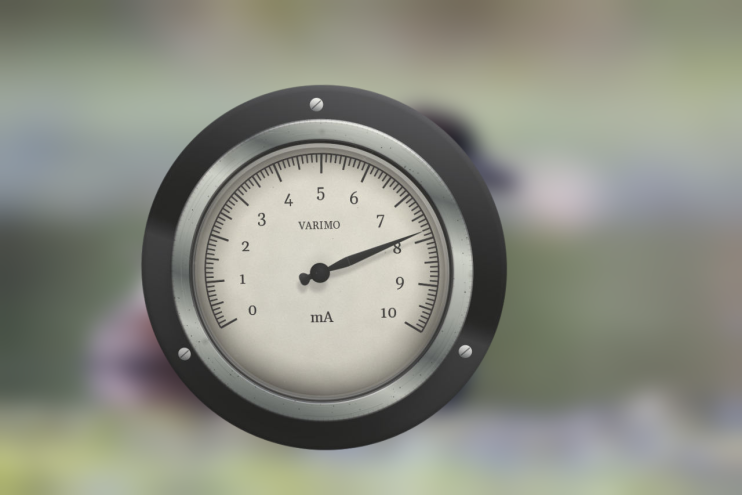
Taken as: 7.8 mA
